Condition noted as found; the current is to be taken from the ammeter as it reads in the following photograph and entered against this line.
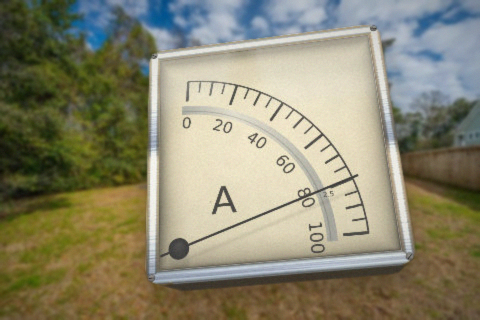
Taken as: 80 A
